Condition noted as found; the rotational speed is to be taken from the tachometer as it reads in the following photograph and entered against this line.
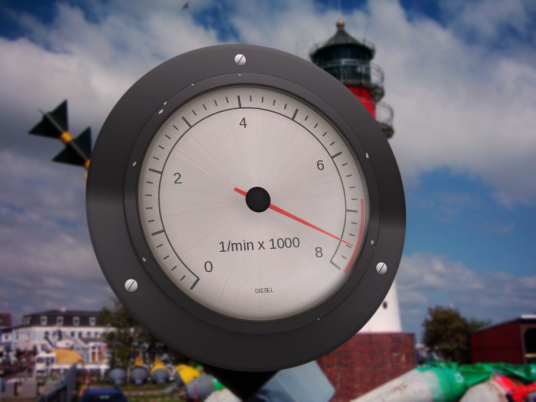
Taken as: 7600 rpm
